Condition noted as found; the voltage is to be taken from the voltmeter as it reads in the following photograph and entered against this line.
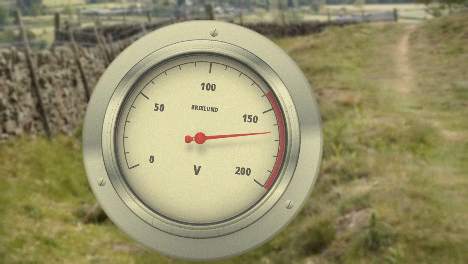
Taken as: 165 V
